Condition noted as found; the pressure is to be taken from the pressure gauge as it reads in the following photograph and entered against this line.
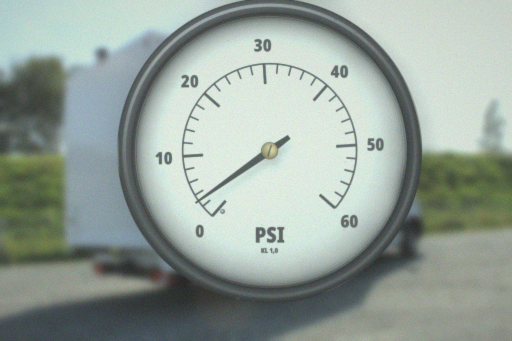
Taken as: 3 psi
